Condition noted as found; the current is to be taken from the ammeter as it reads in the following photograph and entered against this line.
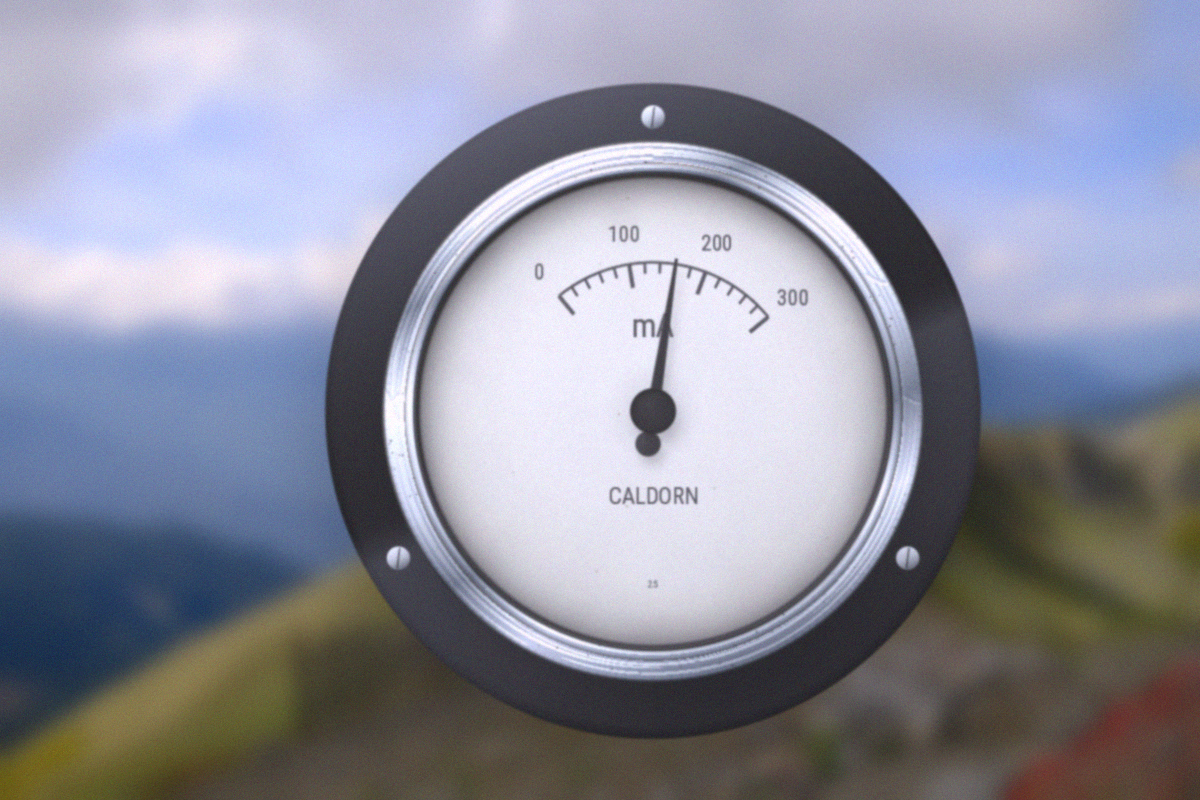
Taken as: 160 mA
